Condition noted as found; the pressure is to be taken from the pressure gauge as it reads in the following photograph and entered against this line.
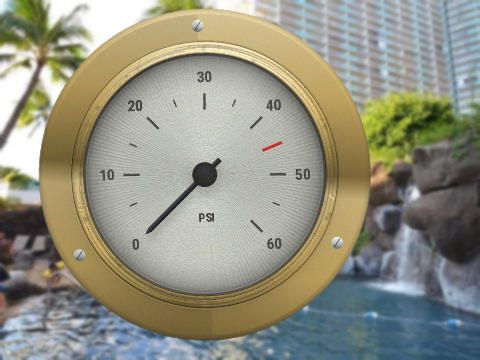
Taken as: 0 psi
